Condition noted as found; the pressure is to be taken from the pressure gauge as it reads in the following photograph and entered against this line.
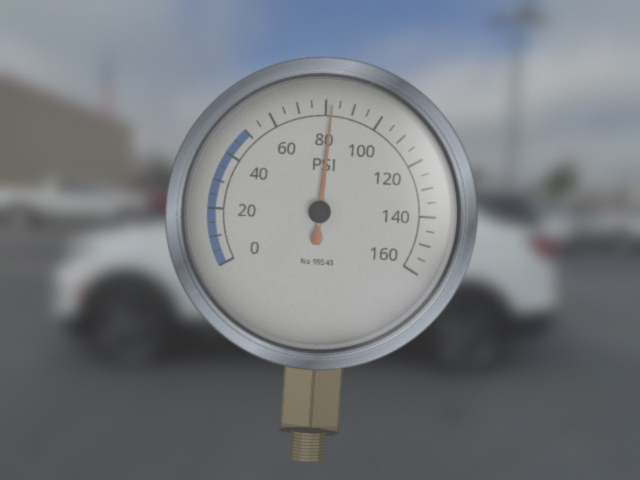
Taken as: 82.5 psi
